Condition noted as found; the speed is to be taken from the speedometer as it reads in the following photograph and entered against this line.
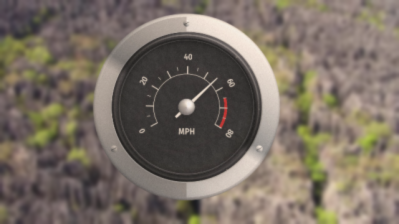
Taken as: 55 mph
